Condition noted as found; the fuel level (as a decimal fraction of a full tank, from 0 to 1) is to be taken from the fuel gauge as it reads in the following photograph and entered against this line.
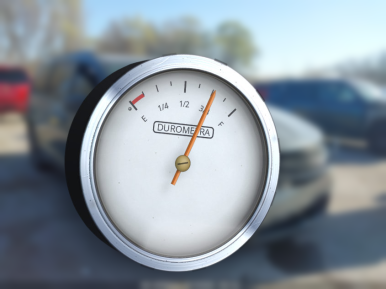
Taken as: 0.75
